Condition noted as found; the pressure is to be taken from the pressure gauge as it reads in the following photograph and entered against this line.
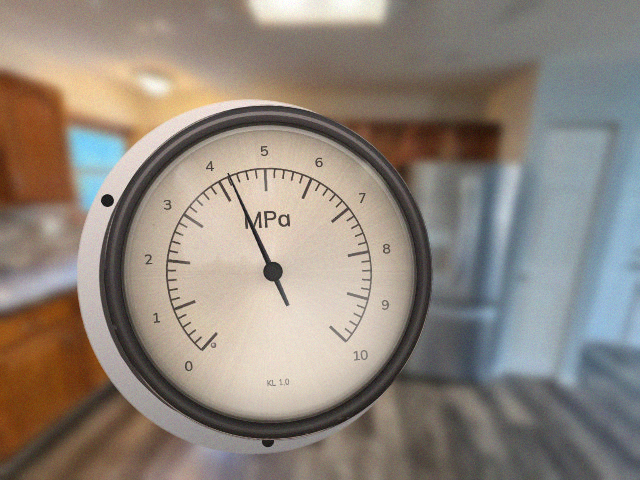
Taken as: 4.2 MPa
